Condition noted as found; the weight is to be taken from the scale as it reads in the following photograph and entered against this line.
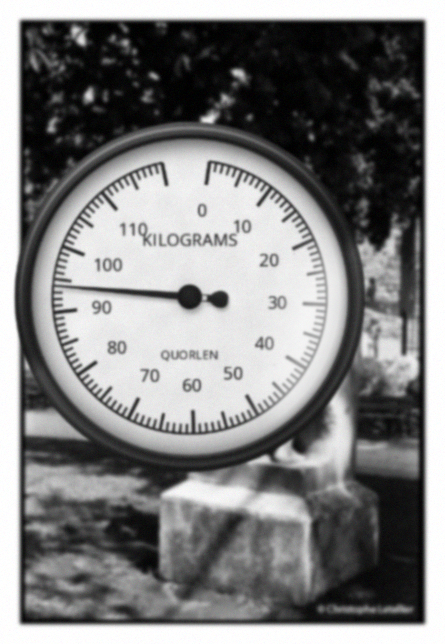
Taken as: 94 kg
